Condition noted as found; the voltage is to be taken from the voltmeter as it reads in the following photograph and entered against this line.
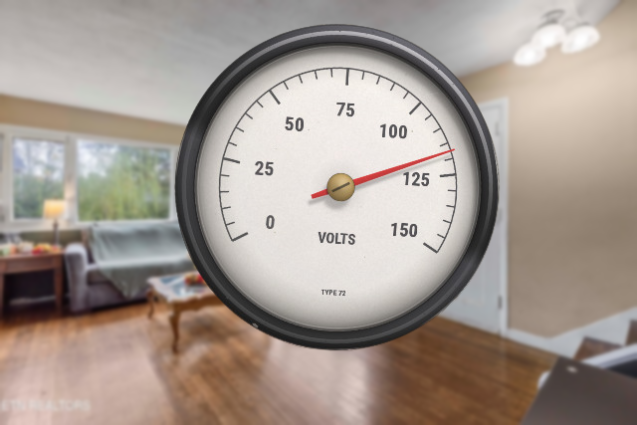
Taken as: 117.5 V
